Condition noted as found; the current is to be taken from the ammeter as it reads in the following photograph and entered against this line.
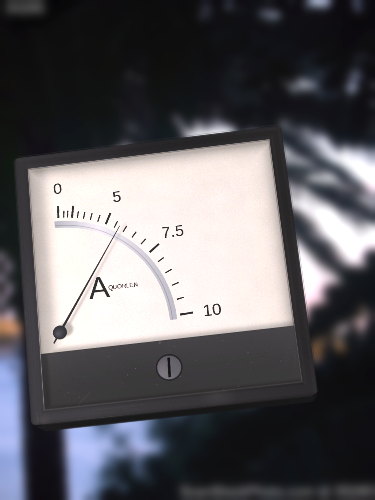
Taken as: 5.75 A
